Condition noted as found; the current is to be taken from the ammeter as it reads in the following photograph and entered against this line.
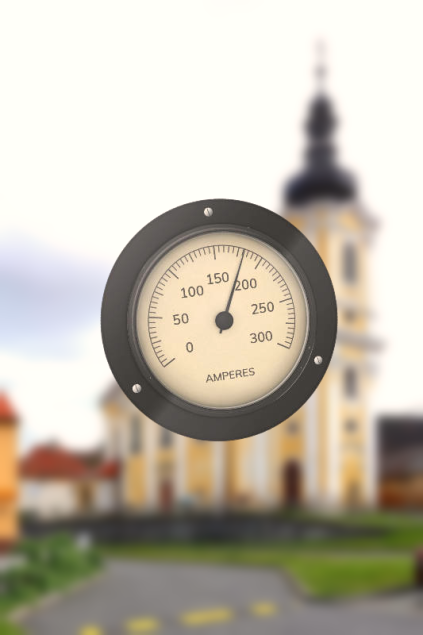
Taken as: 180 A
